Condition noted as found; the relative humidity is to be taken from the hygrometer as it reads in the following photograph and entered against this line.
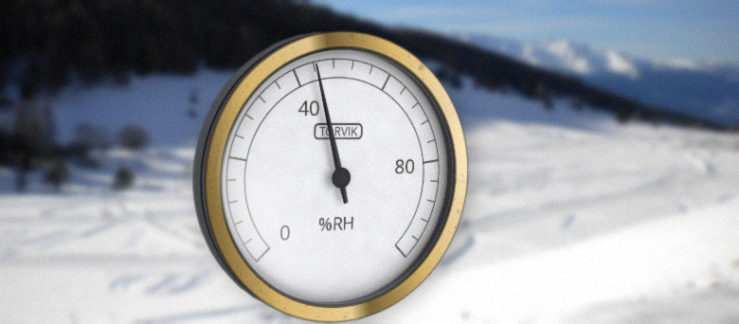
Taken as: 44 %
